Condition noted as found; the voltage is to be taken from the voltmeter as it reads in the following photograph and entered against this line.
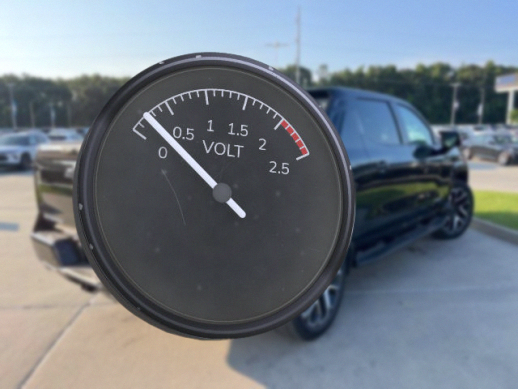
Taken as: 0.2 V
